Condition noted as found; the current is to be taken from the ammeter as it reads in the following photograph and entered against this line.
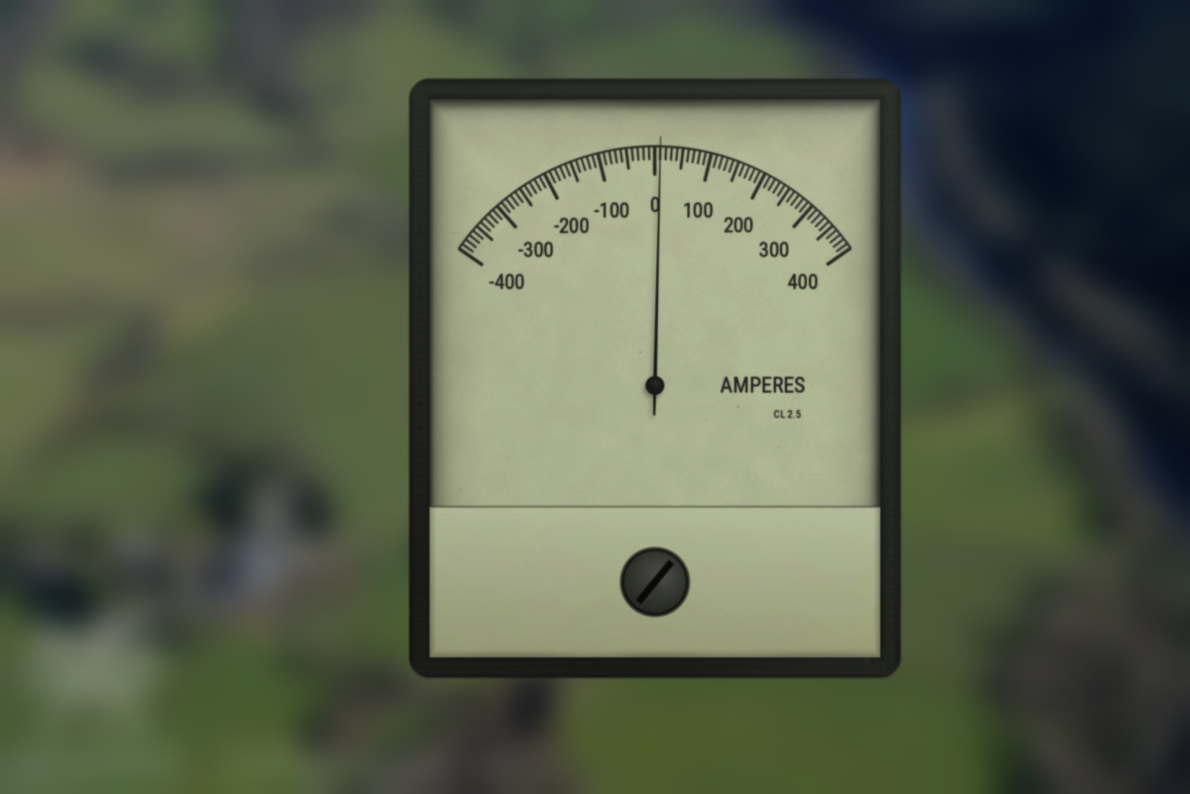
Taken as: 10 A
